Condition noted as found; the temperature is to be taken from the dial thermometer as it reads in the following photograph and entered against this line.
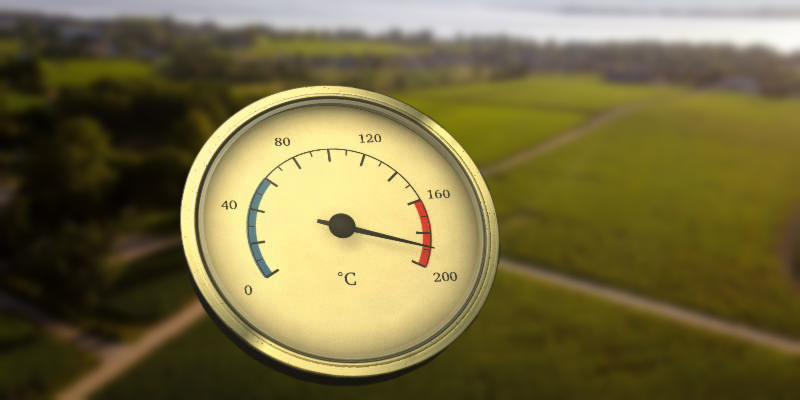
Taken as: 190 °C
